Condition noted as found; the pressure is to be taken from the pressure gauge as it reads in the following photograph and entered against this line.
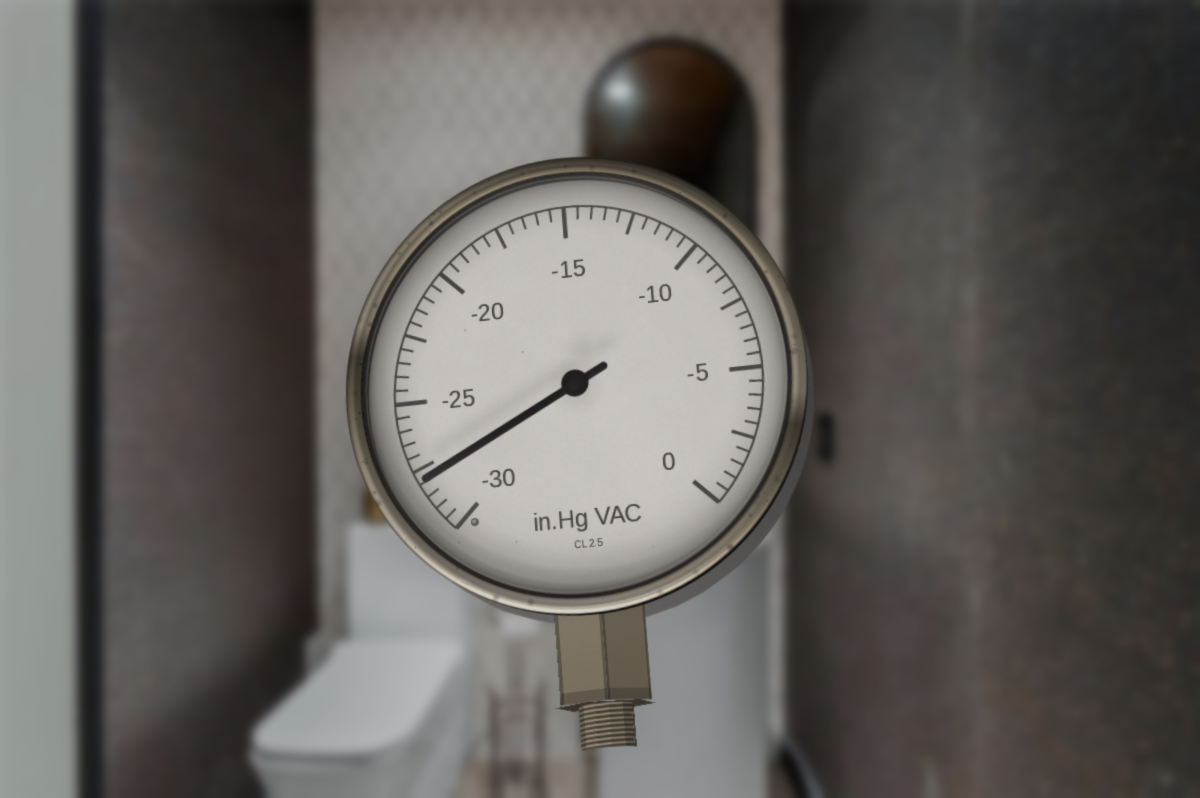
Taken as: -28 inHg
